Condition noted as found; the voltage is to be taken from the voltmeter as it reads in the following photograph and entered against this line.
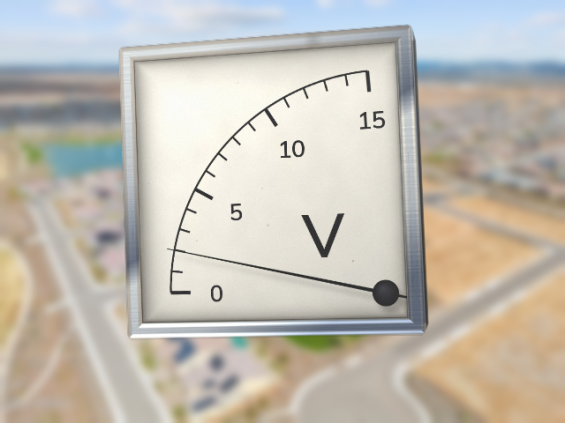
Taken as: 2 V
